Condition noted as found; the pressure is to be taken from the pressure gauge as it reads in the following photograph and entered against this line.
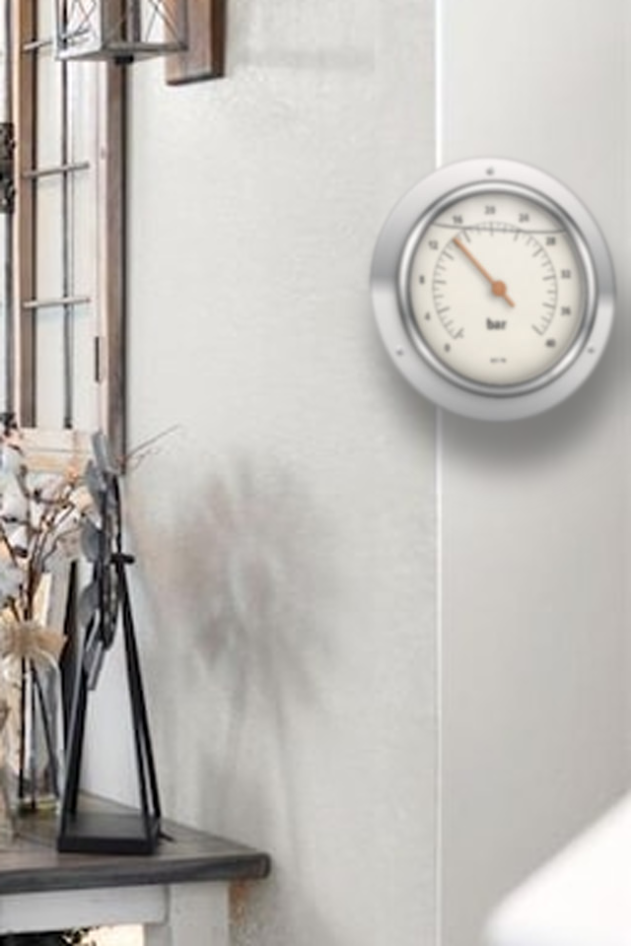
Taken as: 14 bar
